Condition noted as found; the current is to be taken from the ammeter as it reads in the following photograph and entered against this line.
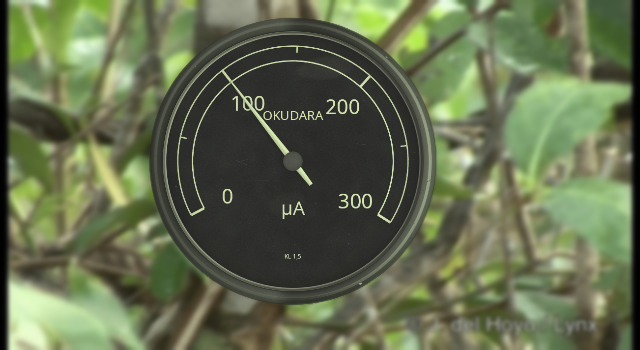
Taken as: 100 µA
